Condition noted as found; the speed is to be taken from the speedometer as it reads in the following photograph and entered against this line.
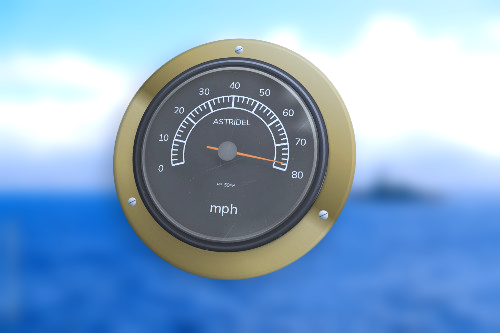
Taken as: 78 mph
